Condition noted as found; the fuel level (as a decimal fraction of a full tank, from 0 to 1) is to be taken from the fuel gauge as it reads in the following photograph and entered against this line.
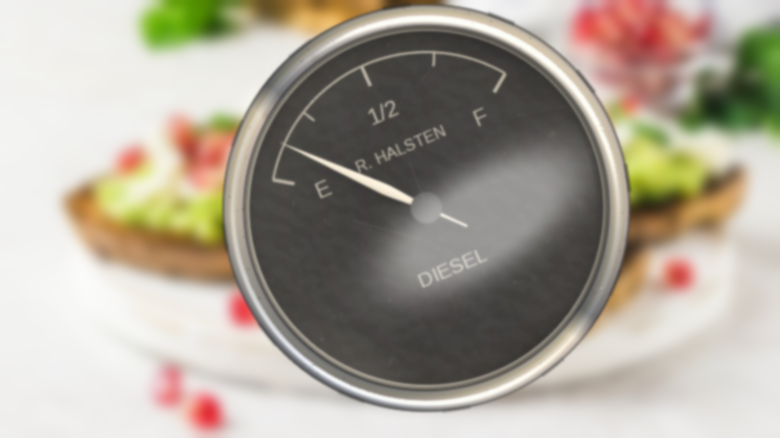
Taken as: 0.125
